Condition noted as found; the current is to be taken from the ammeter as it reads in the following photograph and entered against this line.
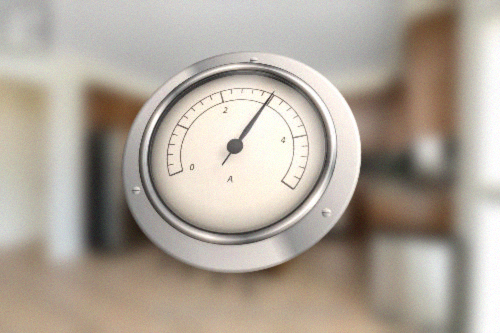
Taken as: 3 A
